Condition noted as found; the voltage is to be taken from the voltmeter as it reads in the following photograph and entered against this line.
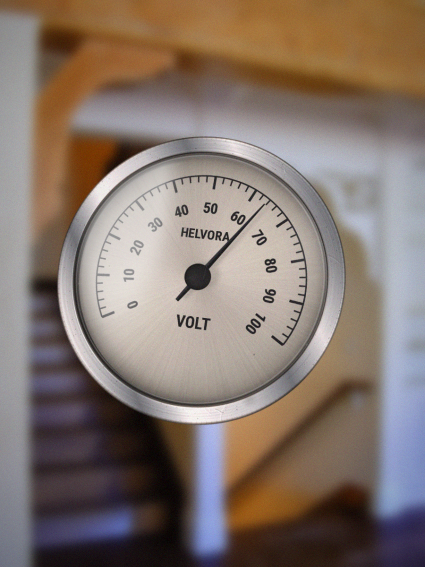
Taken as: 64 V
